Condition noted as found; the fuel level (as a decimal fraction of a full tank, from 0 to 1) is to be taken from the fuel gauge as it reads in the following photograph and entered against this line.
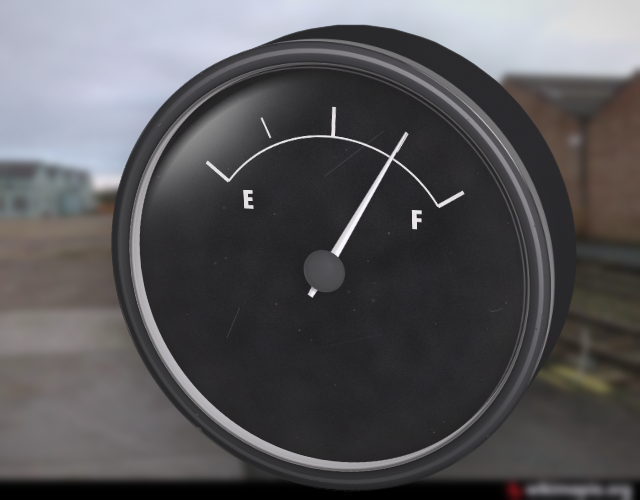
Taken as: 0.75
